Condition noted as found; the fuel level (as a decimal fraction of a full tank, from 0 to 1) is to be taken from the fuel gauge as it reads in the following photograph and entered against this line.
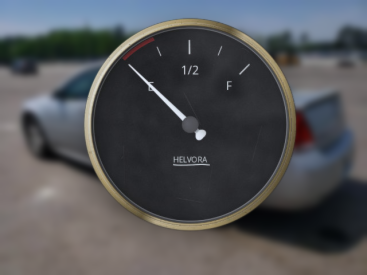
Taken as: 0
